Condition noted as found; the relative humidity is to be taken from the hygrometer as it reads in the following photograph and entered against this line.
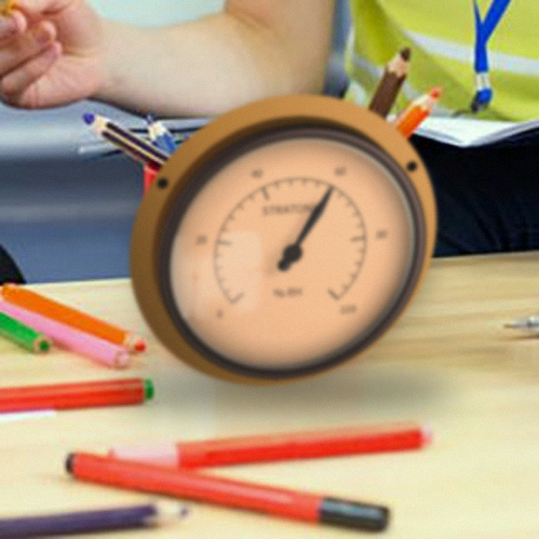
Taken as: 60 %
